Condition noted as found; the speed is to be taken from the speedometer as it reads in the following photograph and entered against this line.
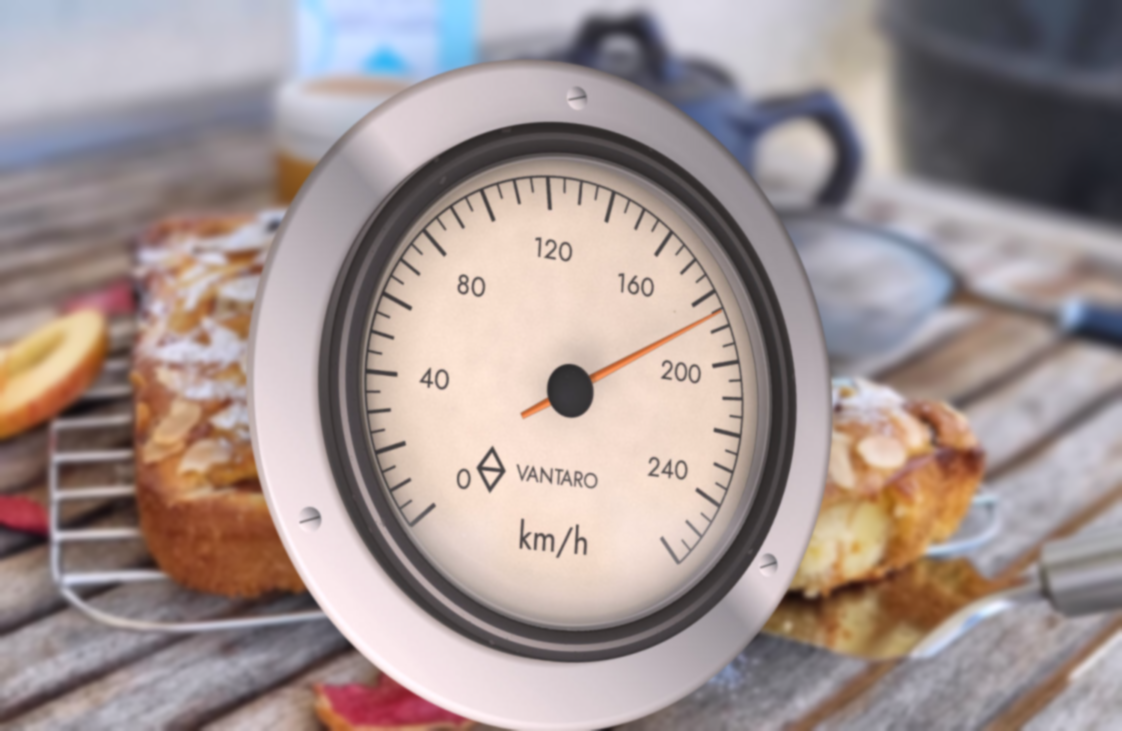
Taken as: 185 km/h
